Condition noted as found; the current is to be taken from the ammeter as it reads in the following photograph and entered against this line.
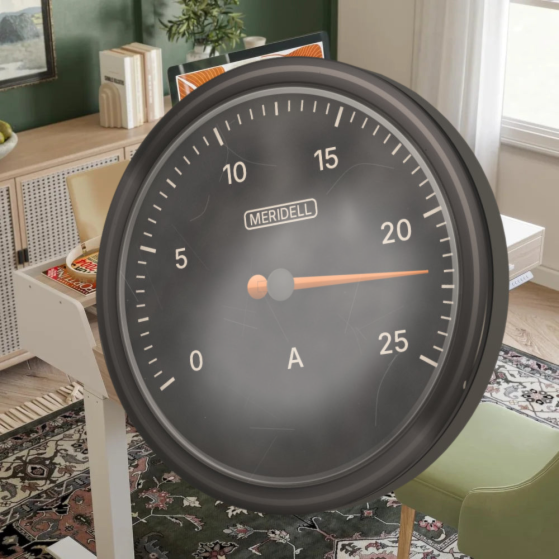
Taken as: 22 A
